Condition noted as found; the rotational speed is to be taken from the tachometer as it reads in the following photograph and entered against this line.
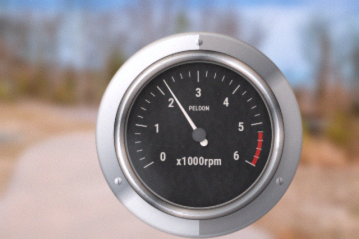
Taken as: 2200 rpm
